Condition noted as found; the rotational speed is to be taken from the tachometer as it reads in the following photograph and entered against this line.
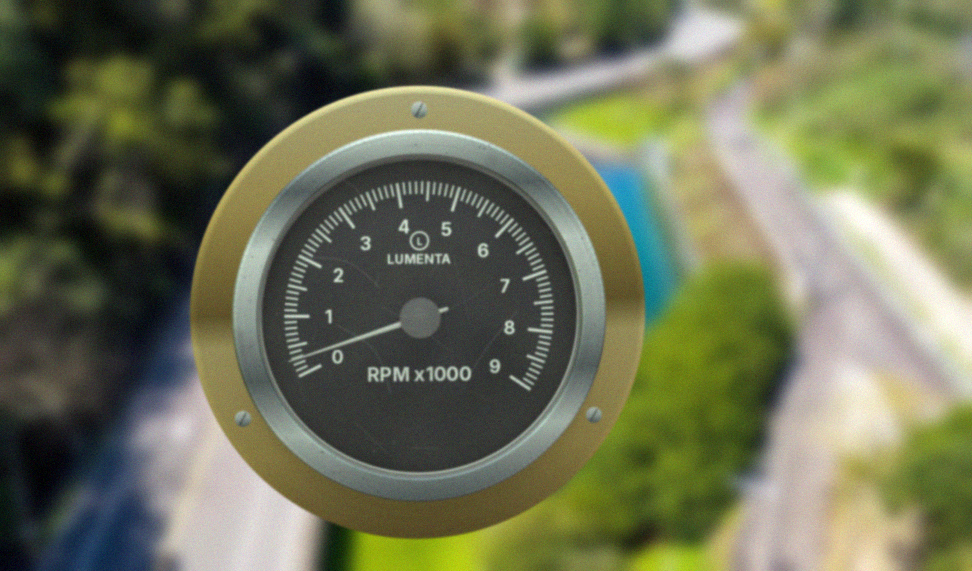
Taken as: 300 rpm
